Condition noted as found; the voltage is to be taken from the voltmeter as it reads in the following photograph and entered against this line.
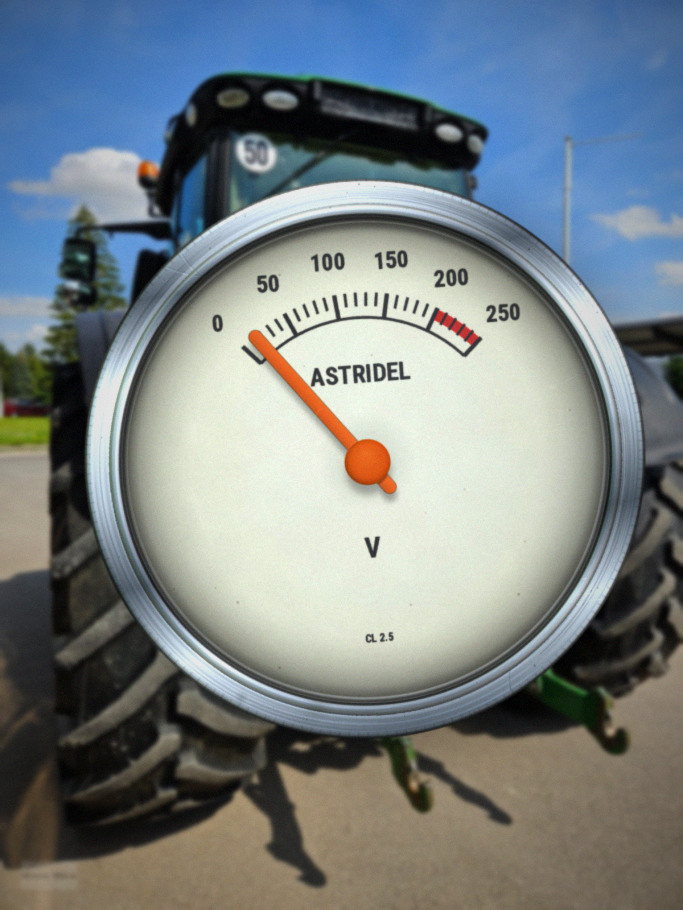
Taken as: 15 V
